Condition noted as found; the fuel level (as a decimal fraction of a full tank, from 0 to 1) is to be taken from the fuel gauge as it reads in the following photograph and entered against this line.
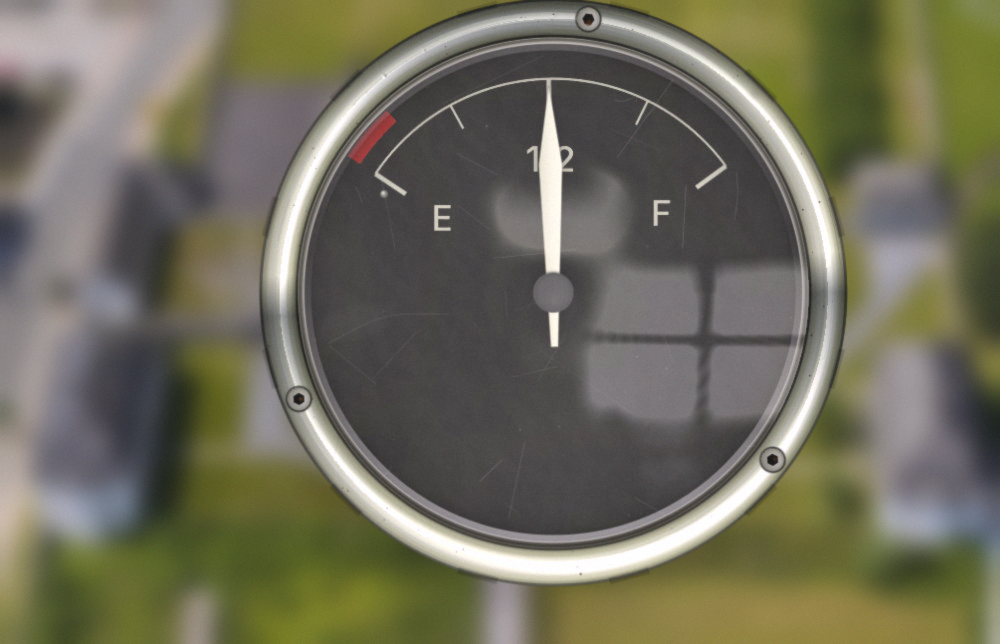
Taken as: 0.5
